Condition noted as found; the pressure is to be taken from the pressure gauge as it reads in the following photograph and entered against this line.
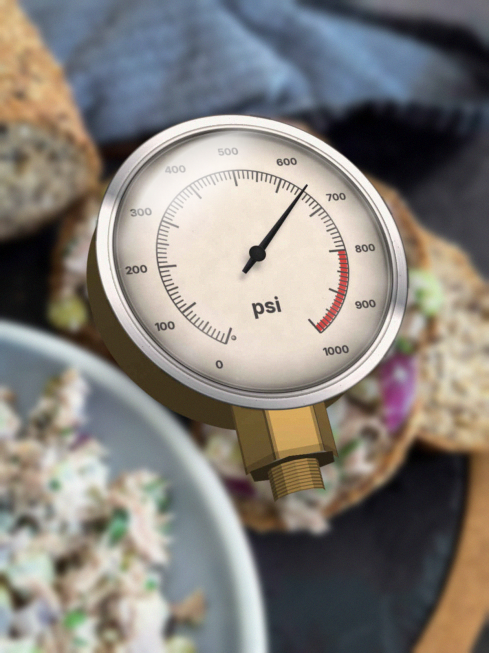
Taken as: 650 psi
